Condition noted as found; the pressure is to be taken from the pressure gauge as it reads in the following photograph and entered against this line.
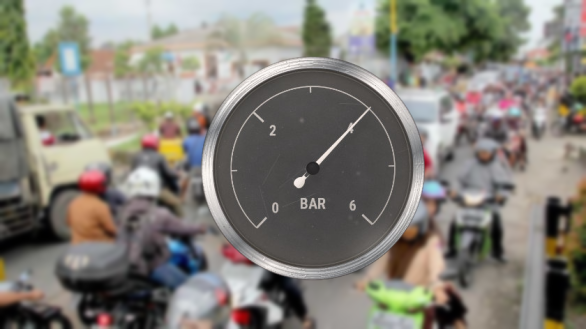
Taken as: 4 bar
